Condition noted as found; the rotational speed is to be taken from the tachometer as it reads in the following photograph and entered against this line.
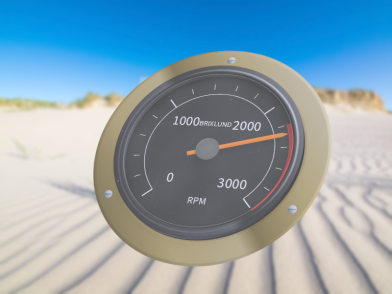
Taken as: 2300 rpm
